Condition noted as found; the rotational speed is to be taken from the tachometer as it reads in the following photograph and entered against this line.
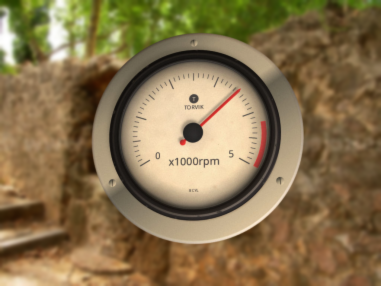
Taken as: 3500 rpm
